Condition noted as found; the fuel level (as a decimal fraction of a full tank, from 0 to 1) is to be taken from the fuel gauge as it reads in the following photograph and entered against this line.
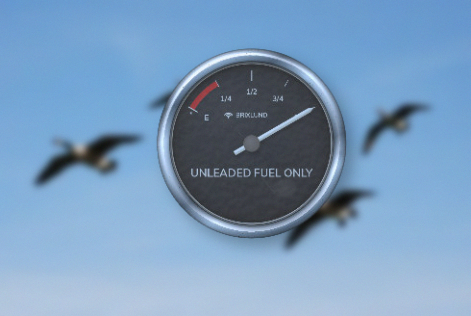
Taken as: 1
